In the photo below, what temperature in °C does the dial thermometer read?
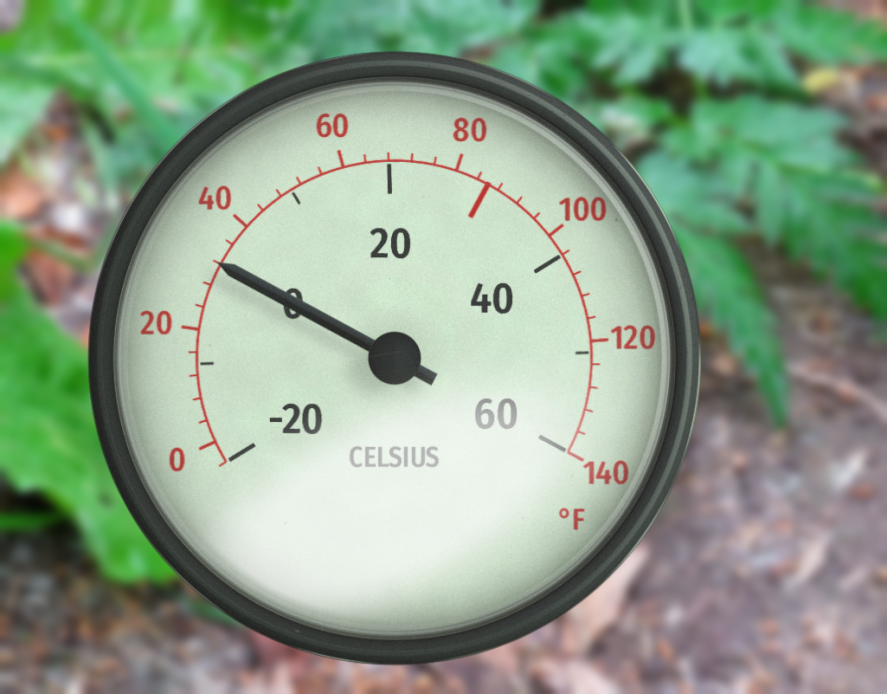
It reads 0 °C
